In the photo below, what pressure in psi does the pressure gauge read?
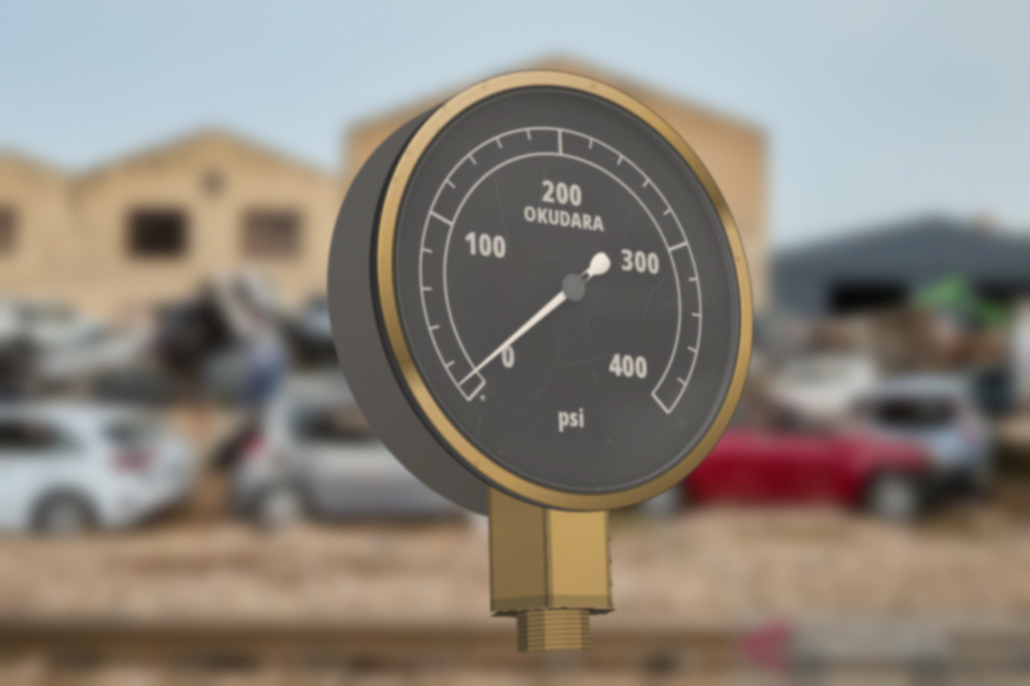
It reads 10 psi
